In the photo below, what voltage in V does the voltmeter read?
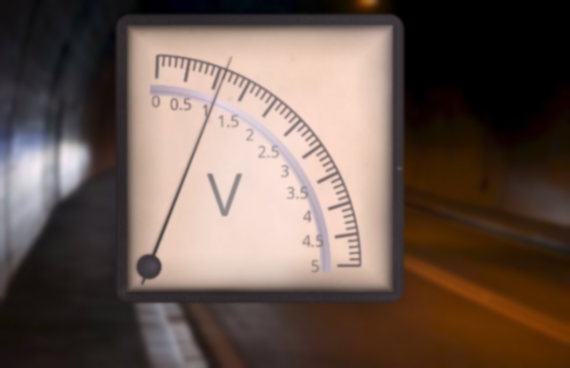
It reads 1.1 V
